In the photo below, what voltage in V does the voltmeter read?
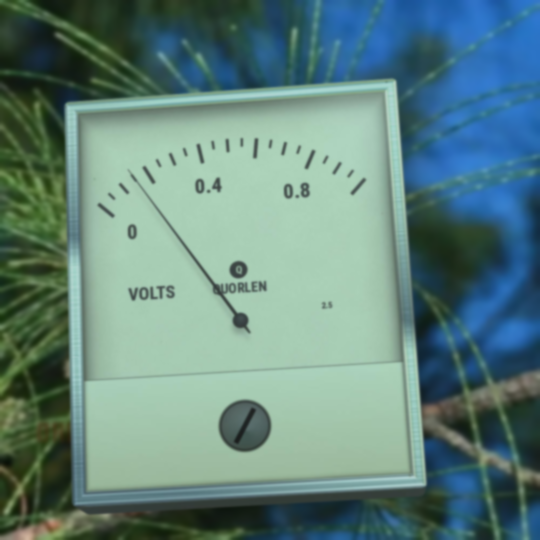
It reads 0.15 V
